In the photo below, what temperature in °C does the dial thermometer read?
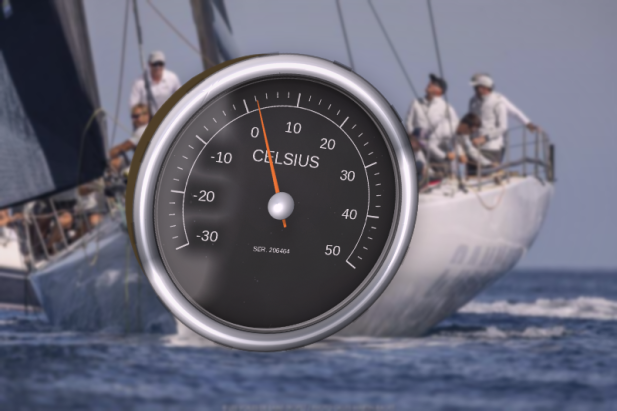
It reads 2 °C
